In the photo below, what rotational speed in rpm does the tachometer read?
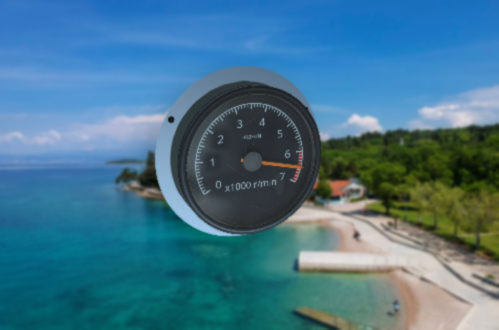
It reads 6500 rpm
